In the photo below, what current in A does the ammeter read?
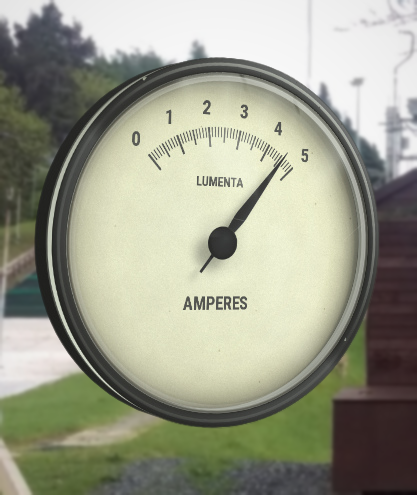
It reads 4.5 A
